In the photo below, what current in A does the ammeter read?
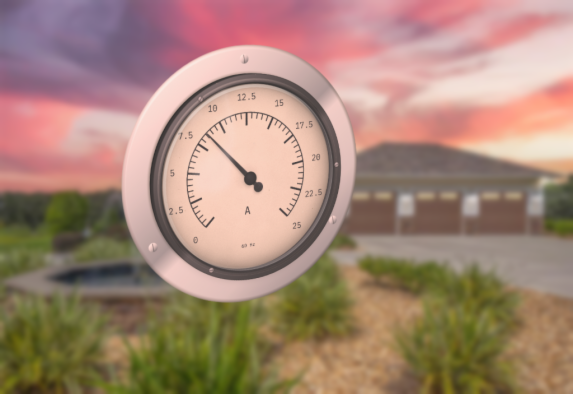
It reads 8.5 A
